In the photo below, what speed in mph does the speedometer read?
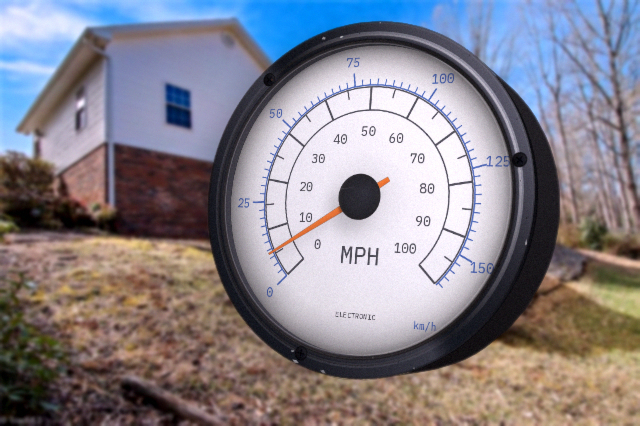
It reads 5 mph
